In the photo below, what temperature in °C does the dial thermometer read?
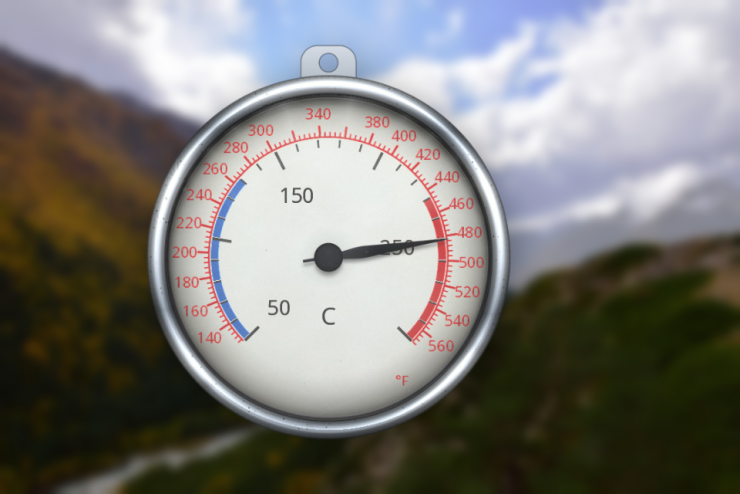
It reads 250 °C
